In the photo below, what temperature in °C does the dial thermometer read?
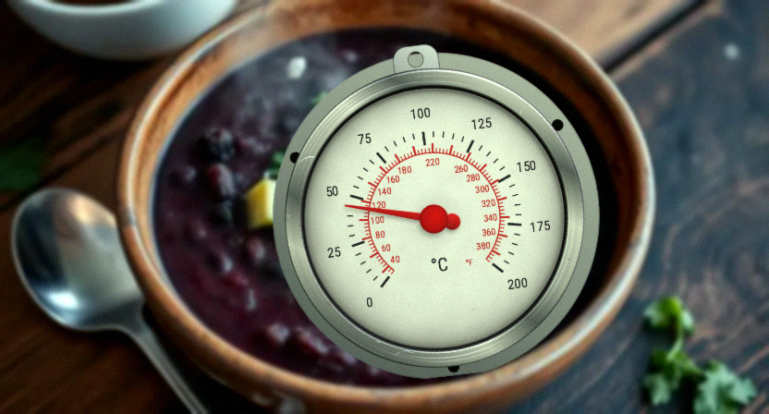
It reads 45 °C
